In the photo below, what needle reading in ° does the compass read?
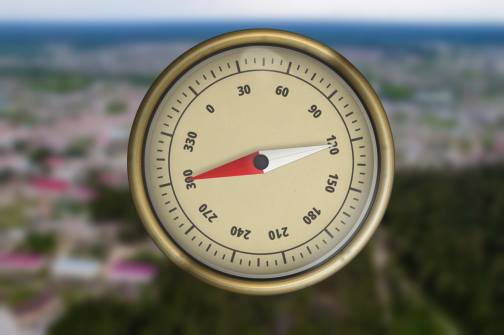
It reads 300 °
